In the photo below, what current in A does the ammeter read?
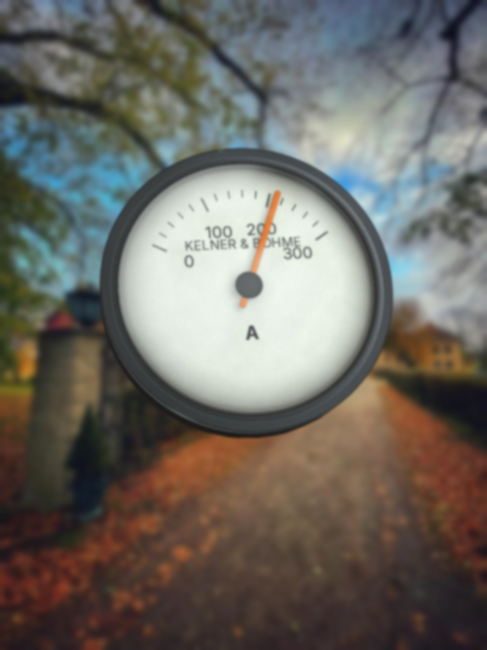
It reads 210 A
